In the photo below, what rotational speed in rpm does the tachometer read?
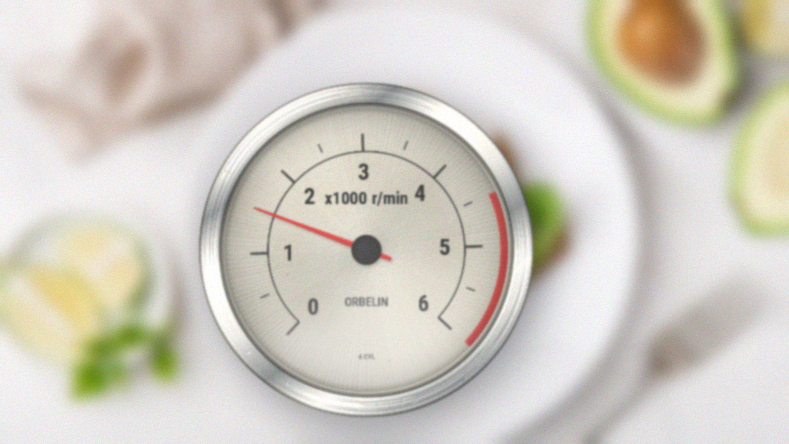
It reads 1500 rpm
